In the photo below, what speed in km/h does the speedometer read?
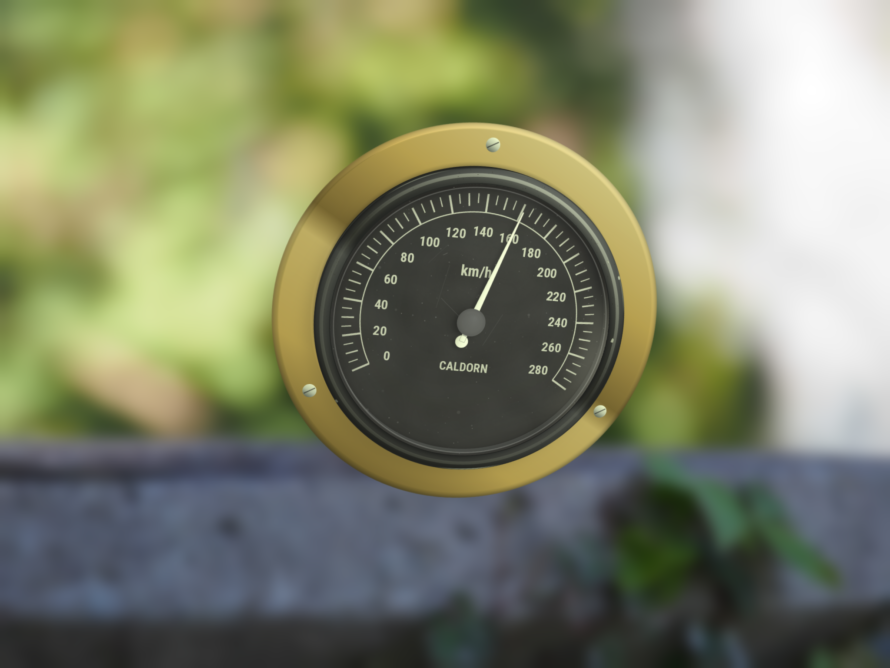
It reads 160 km/h
